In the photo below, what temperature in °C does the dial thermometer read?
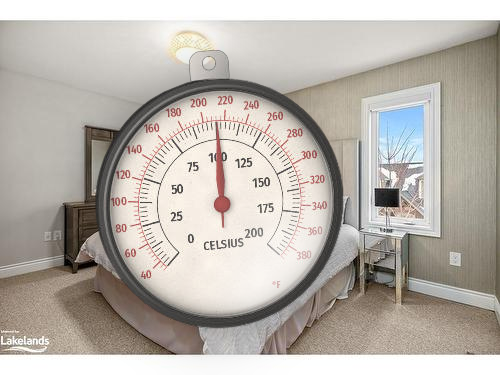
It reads 100 °C
